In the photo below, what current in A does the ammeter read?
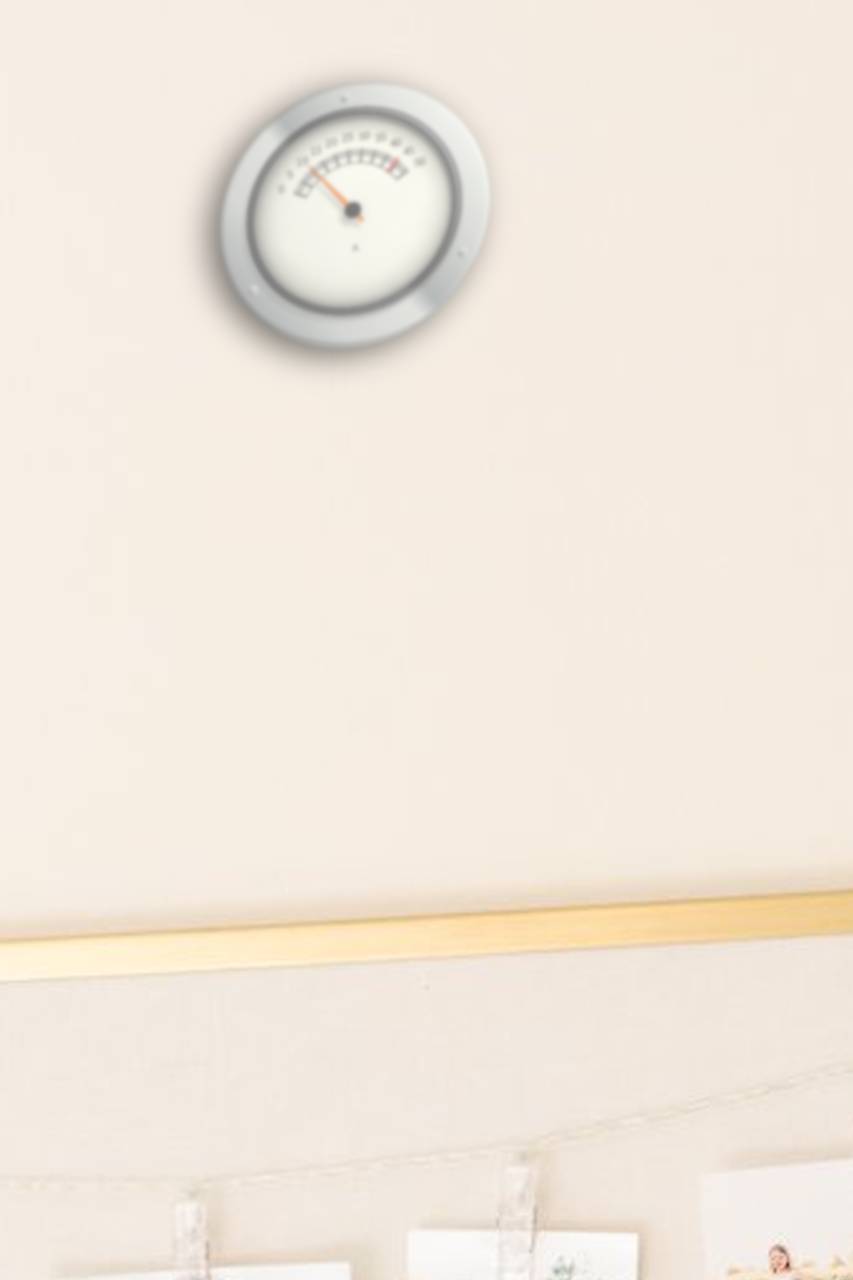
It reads 10 A
